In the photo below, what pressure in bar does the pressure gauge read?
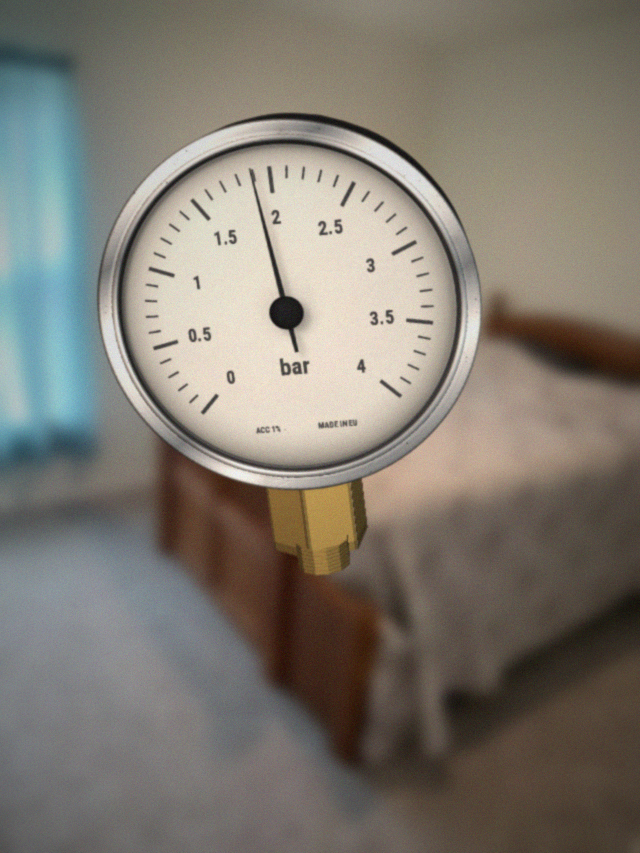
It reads 1.9 bar
